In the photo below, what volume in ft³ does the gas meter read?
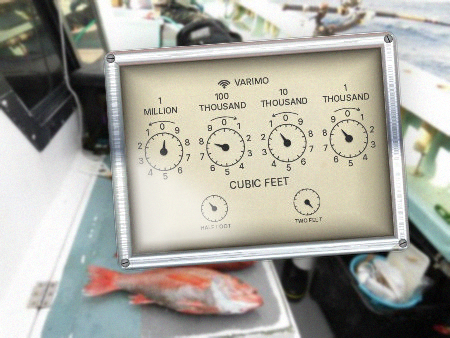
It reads 980900 ft³
